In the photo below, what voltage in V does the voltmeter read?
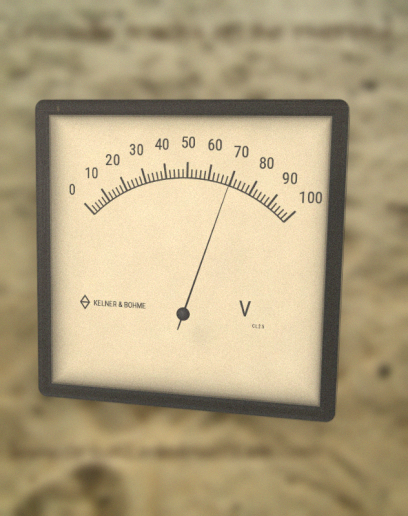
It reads 70 V
